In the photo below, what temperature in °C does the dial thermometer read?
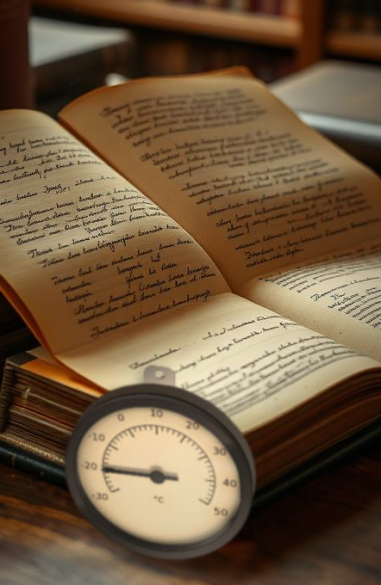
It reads -20 °C
